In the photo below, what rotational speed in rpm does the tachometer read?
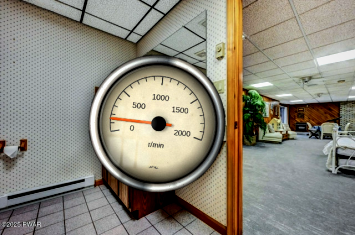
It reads 150 rpm
